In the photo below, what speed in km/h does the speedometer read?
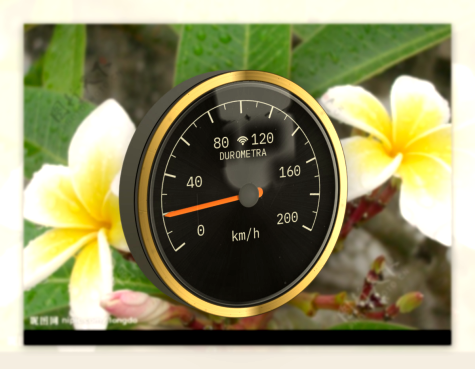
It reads 20 km/h
